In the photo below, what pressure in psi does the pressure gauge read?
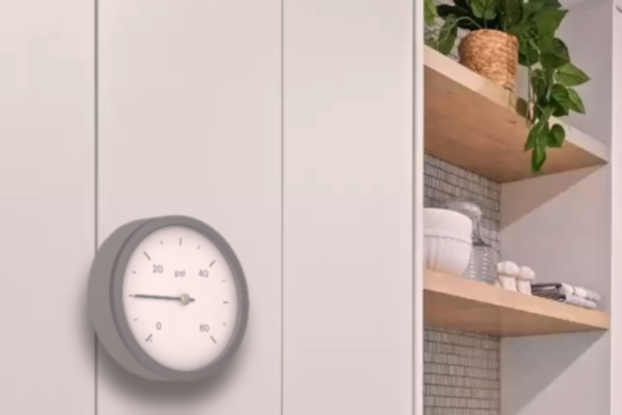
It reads 10 psi
